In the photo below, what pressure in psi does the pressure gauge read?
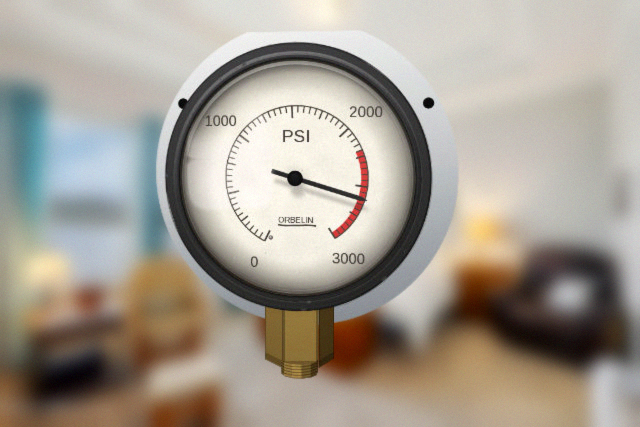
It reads 2600 psi
